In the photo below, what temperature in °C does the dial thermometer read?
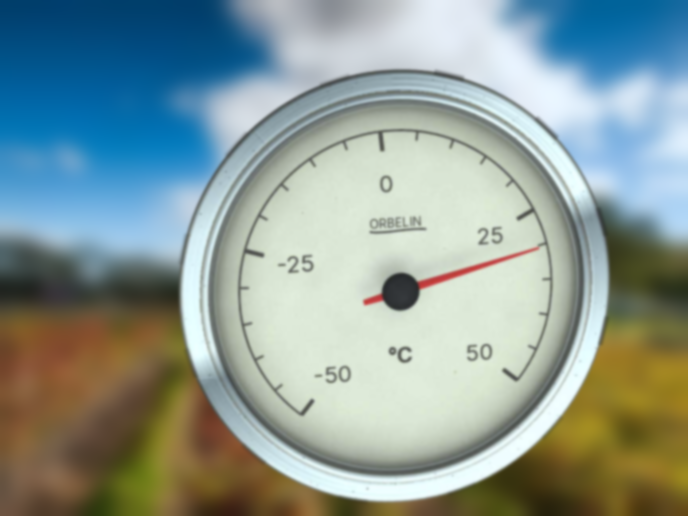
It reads 30 °C
